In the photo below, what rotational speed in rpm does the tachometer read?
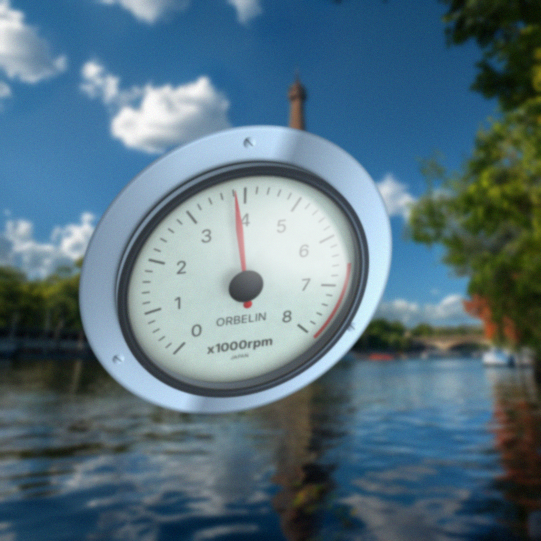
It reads 3800 rpm
